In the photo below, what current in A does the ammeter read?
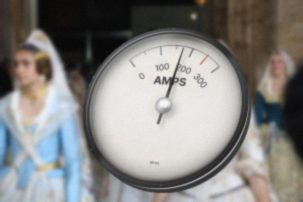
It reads 175 A
